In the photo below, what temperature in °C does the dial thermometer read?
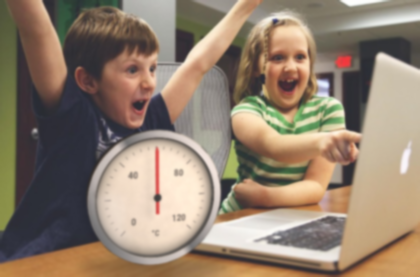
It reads 60 °C
